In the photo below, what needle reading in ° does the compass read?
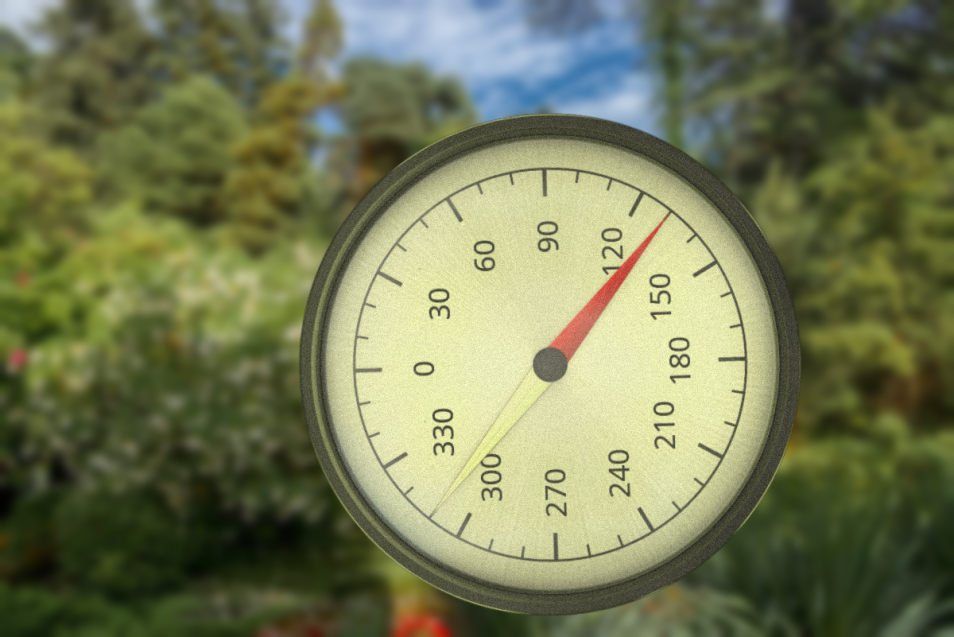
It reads 130 °
